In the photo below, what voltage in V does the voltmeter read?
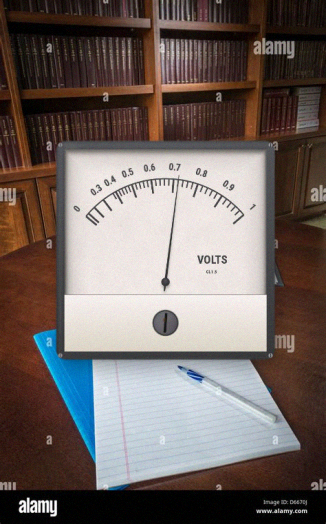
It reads 0.72 V
